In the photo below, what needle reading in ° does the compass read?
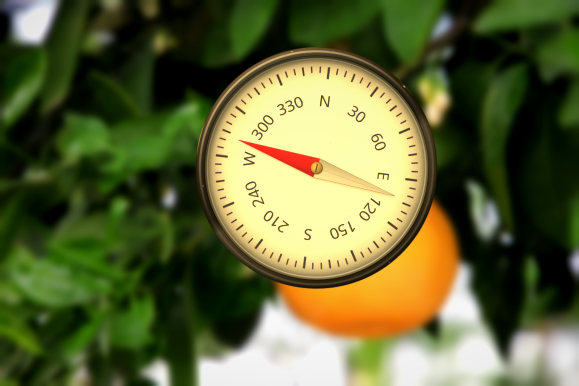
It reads 282.5 °
